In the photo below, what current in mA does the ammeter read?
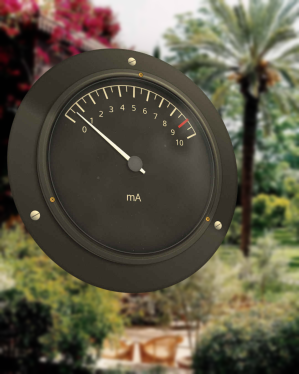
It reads 0.5 mA
